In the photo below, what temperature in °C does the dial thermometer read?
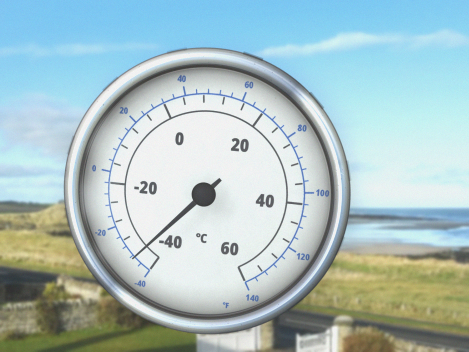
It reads -36 °C
